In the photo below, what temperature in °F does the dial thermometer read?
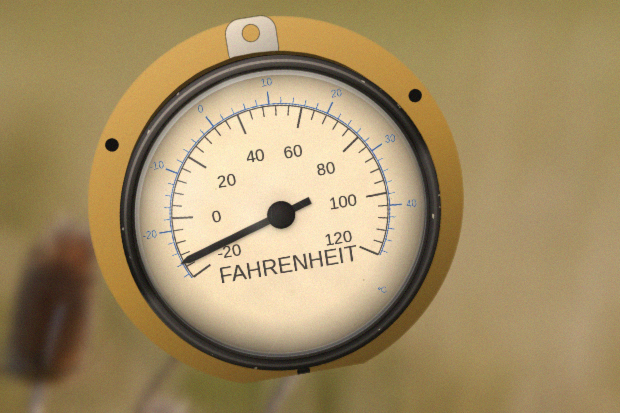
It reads -14 °F
